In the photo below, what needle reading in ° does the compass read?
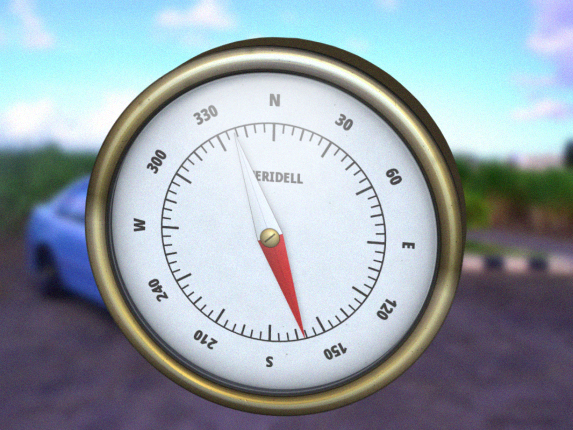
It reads 160 °
